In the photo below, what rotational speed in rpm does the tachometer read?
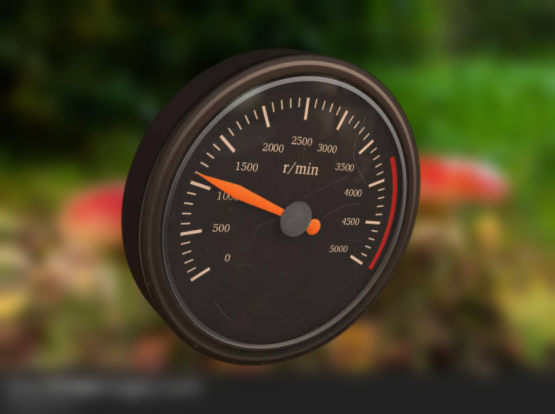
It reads 1100 rpm
